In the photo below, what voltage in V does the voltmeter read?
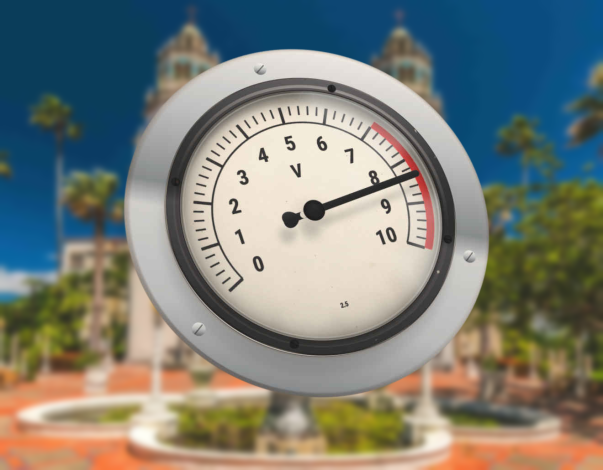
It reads 8.4 V
